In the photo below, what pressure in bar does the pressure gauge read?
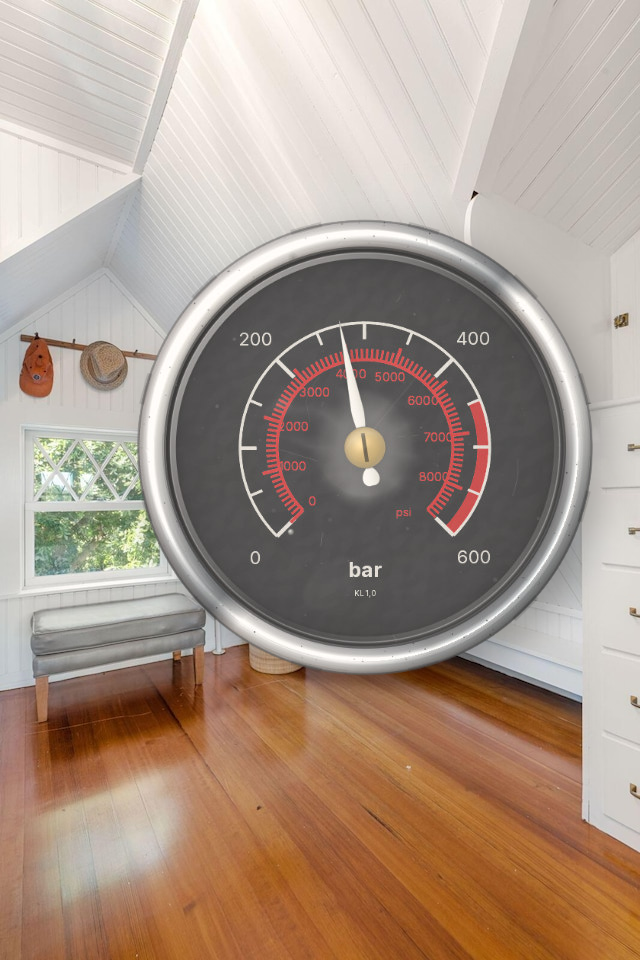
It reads 275 bar
